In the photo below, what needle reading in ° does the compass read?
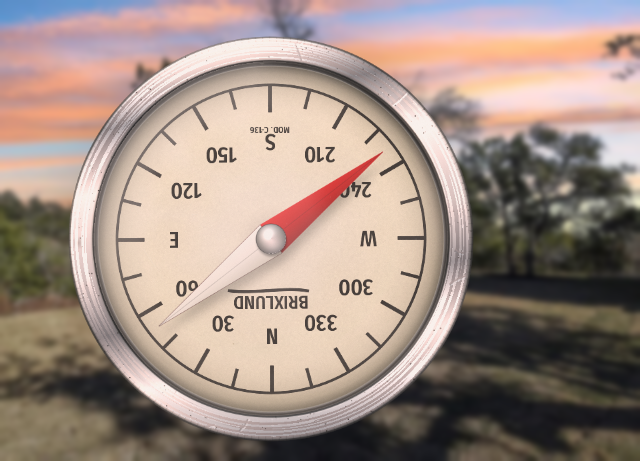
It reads 232.5 °
